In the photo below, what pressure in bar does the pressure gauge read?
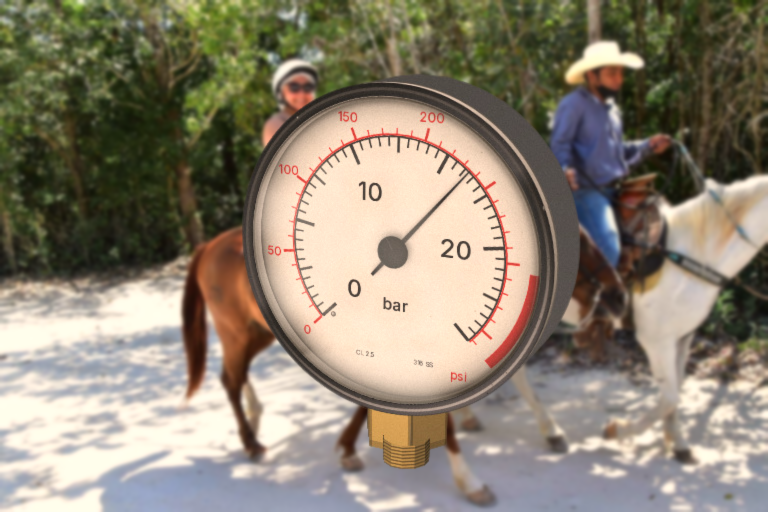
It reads 16.25 bar
